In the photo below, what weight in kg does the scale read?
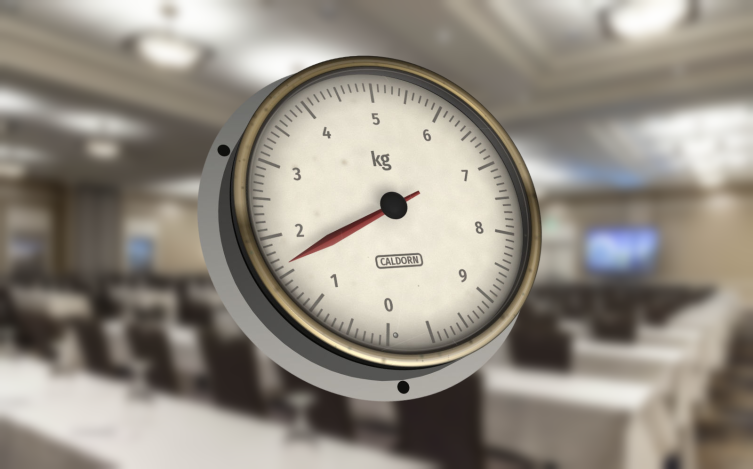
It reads 1.6 kg
